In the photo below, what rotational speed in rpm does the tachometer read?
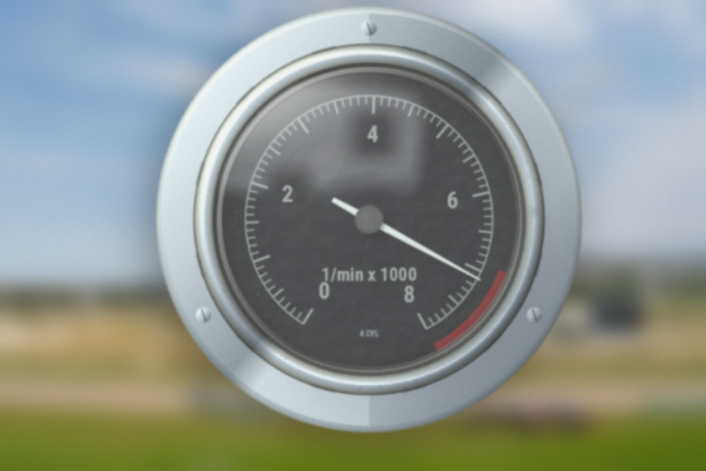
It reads 7100 rpm
